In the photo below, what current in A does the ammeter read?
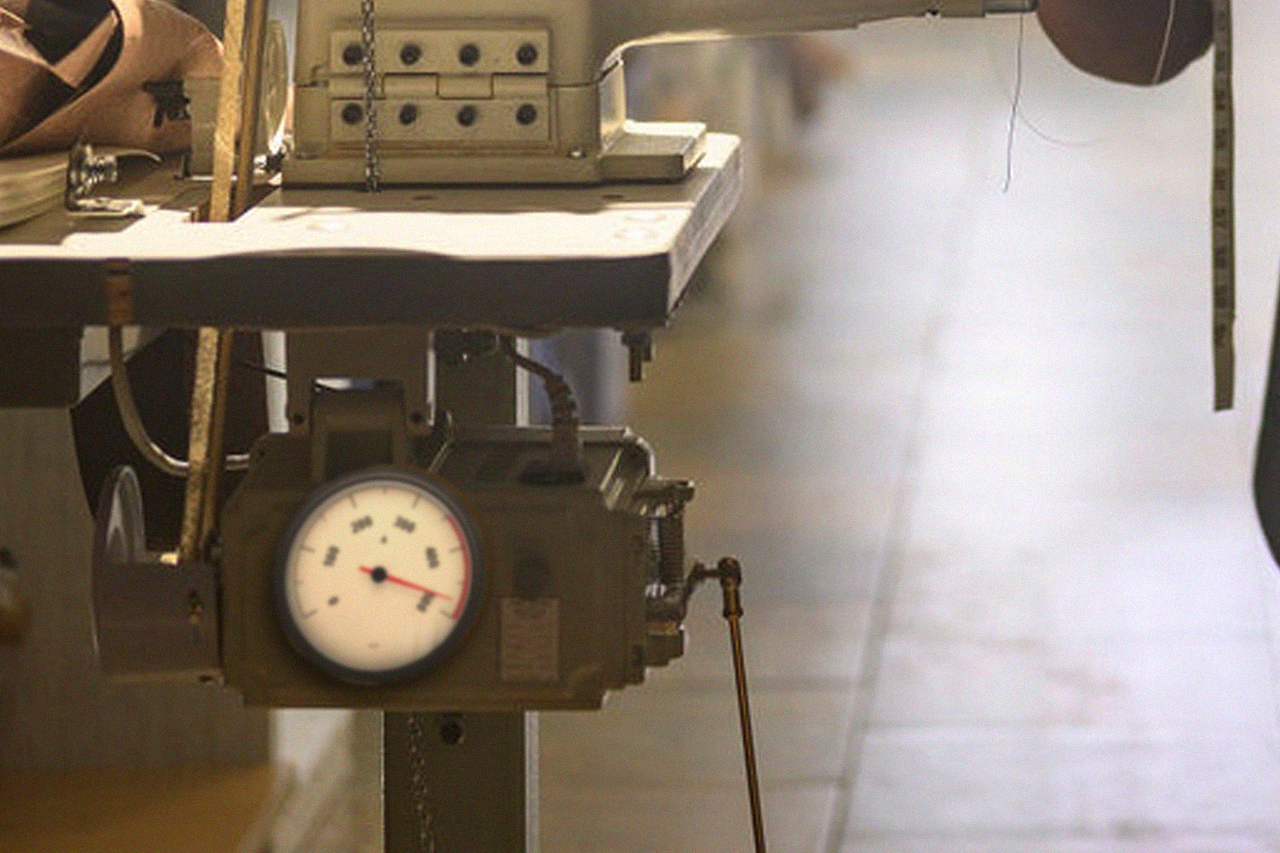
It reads 475 A
